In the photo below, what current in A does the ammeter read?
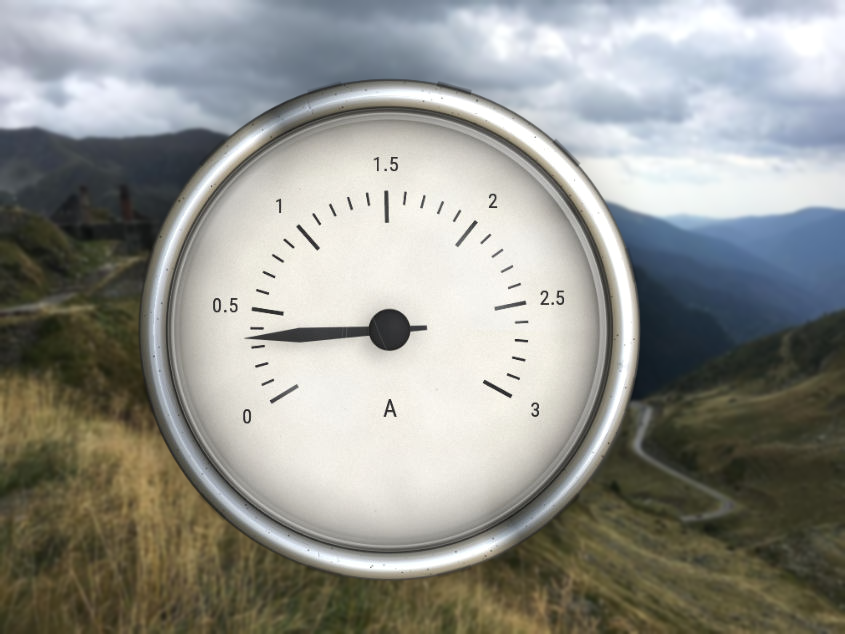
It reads 0.35 A
